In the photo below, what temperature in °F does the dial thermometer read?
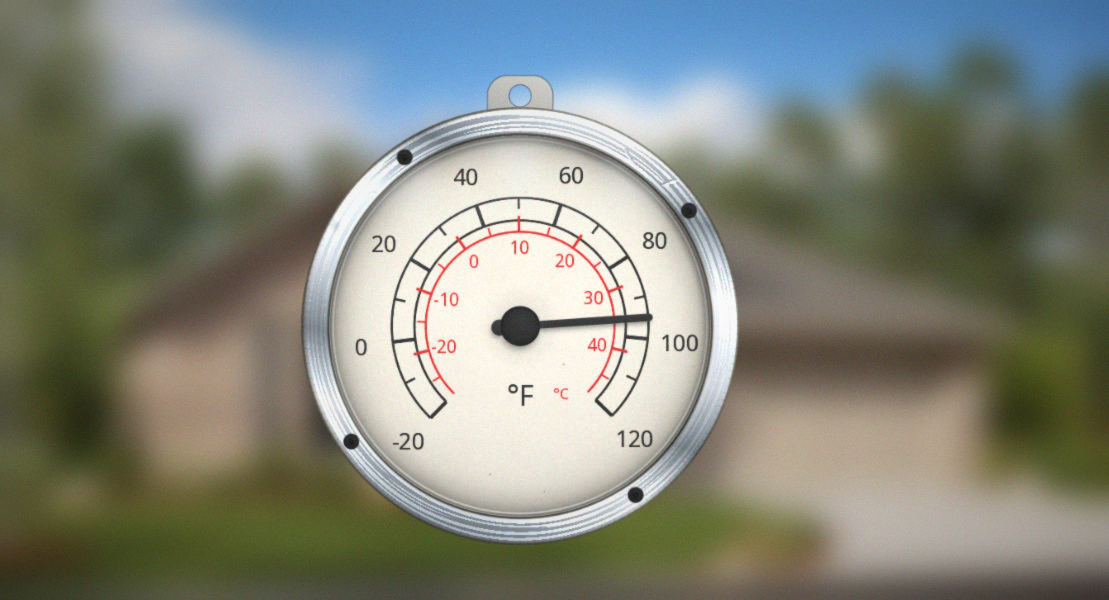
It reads 95 °F
